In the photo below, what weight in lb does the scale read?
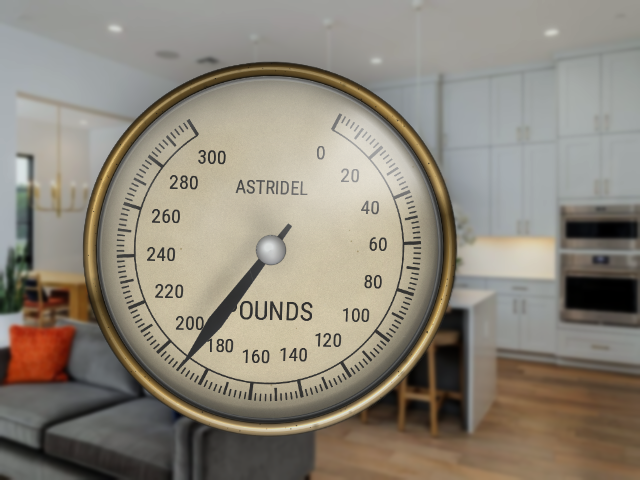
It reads 190 lb
